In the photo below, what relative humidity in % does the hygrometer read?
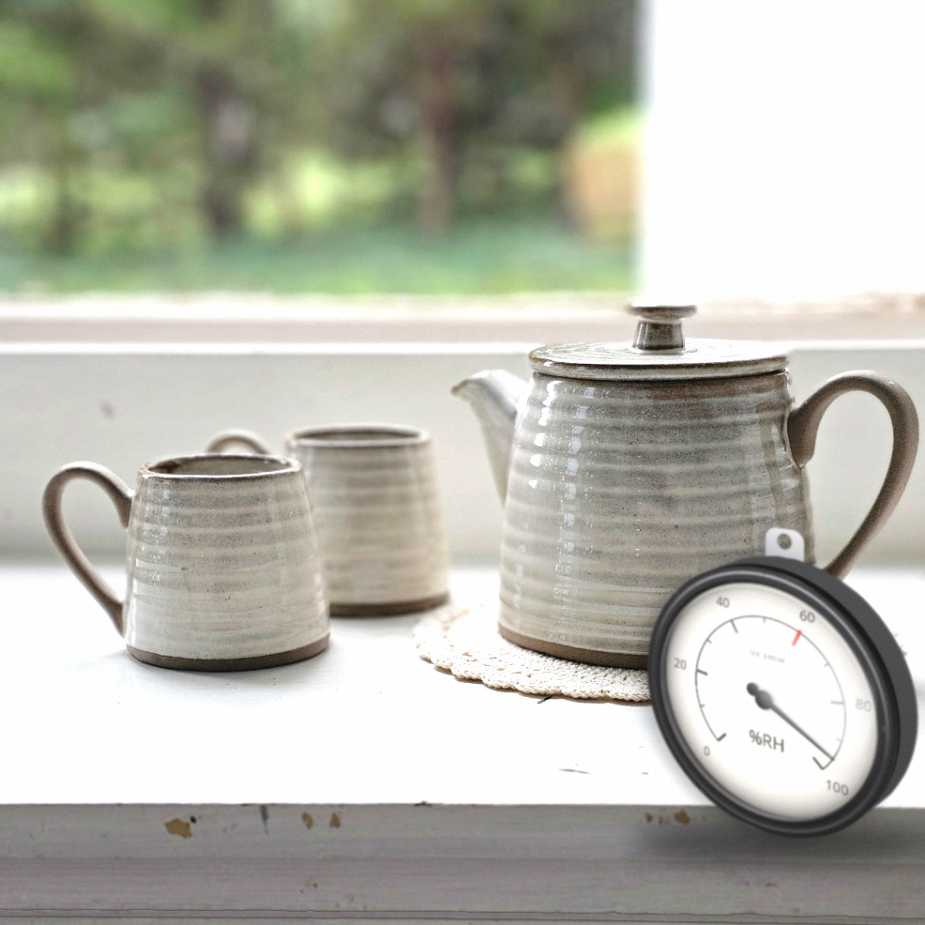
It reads 95 %
